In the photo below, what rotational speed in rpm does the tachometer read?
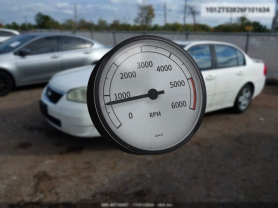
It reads 750 rpm
